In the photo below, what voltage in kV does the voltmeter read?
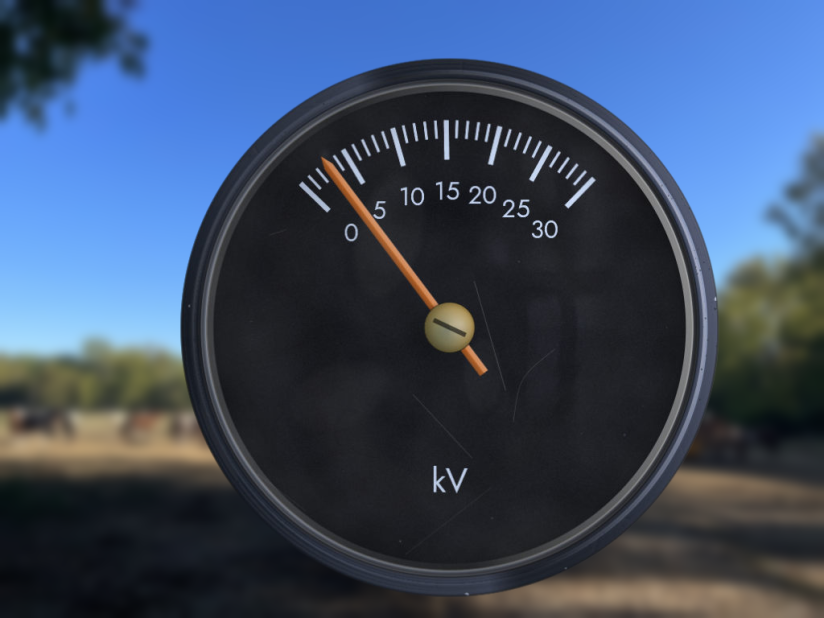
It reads 3 kV
